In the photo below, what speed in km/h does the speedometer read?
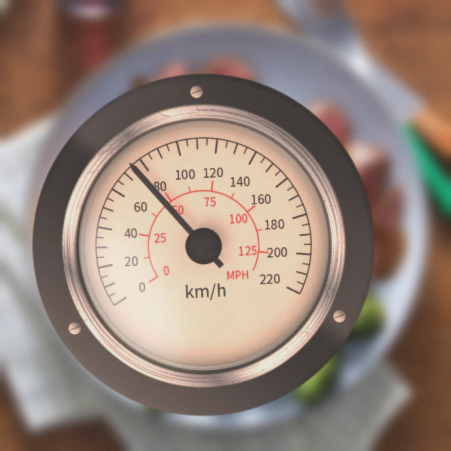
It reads 75 km/h
